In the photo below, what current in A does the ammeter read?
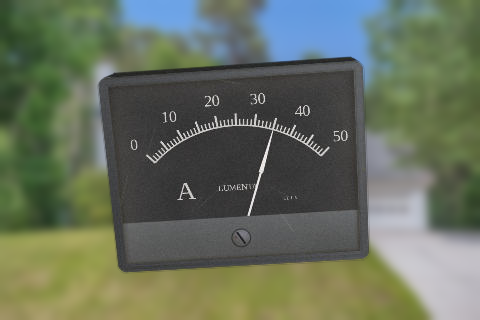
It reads 35 A
